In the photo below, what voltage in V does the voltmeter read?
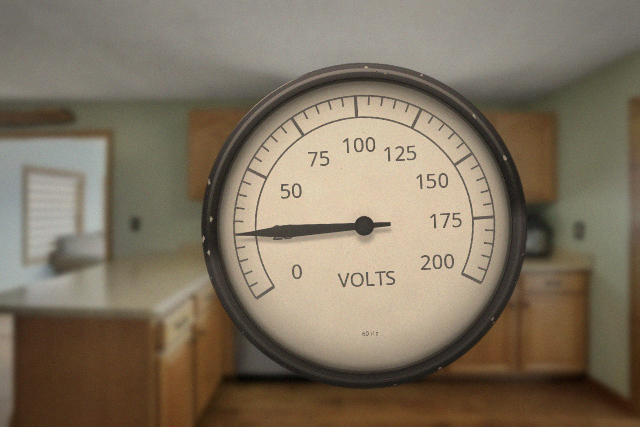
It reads 25 V
